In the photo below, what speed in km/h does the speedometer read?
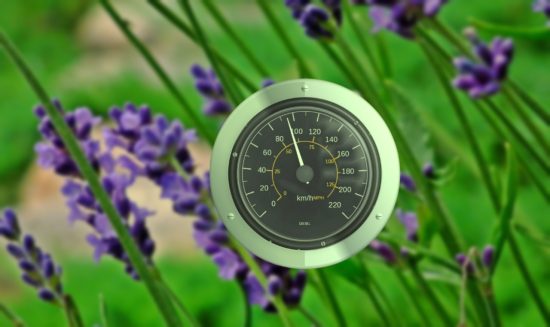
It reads 95 km/h
